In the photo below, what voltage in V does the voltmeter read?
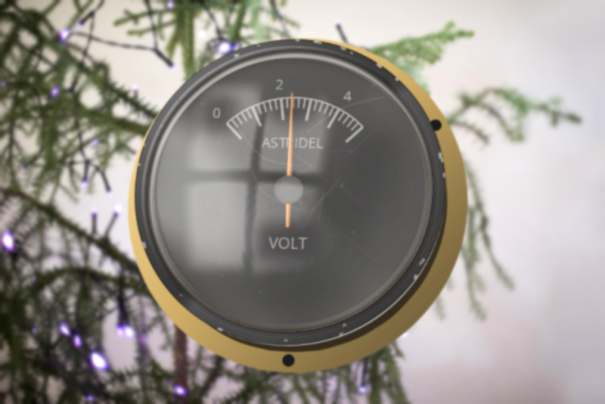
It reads 2.4 V
